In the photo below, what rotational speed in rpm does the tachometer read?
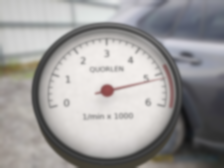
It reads 5200 rpm
